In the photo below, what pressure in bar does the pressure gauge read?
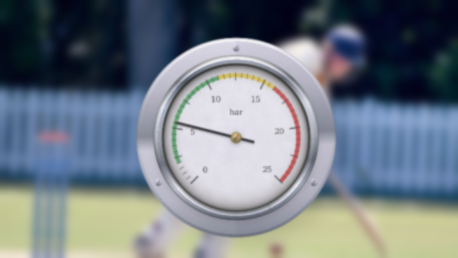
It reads 5.5 bar
